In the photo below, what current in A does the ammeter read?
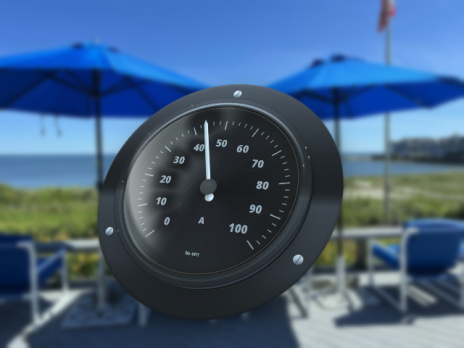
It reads 44 A
